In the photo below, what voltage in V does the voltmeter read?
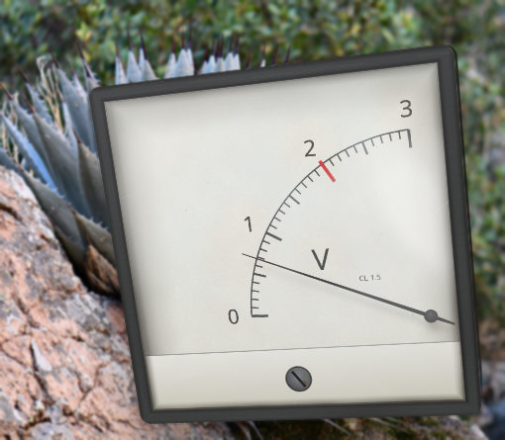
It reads 0.7 V
